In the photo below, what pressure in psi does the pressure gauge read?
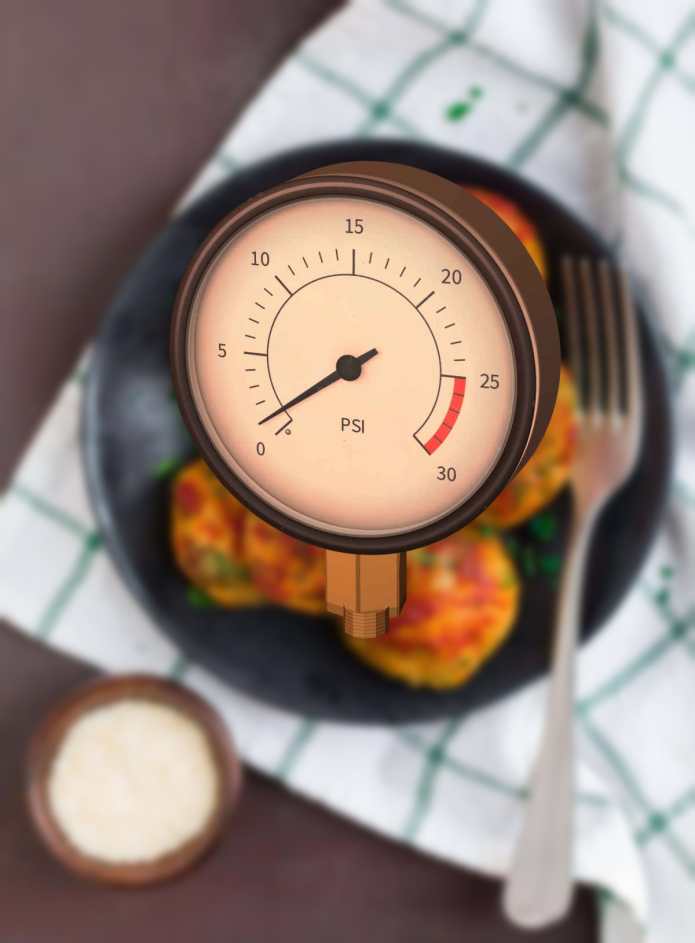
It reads 1 psi
